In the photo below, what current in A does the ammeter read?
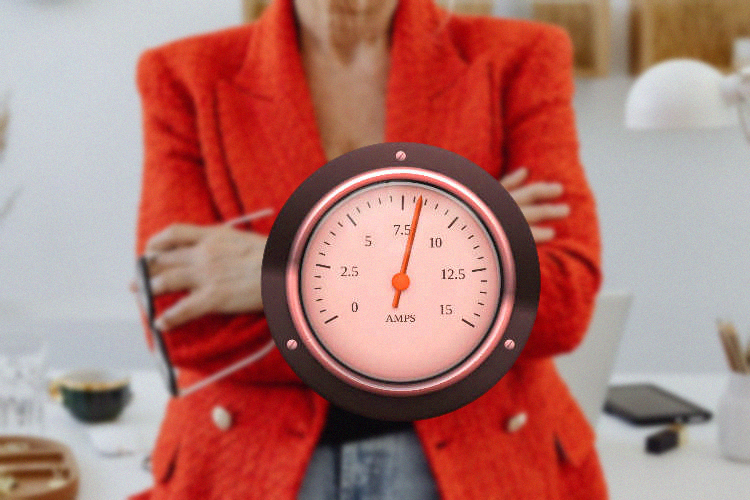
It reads 8.25 A
